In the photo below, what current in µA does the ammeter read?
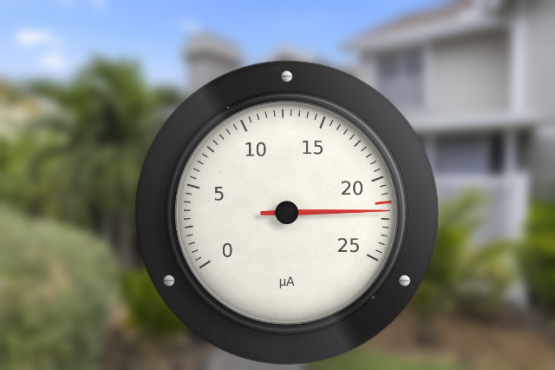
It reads 22 µA
